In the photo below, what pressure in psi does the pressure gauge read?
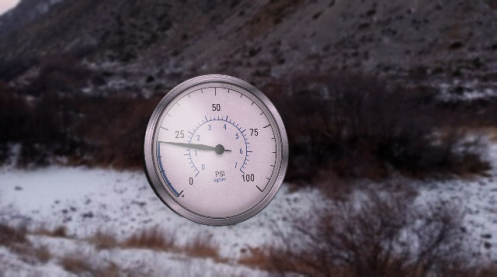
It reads 20 psi
